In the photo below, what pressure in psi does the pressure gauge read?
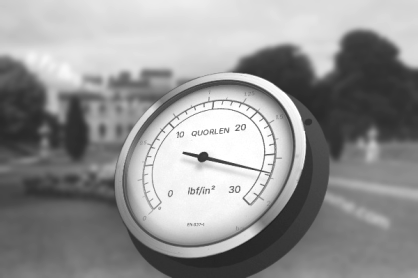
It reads 27 psi
